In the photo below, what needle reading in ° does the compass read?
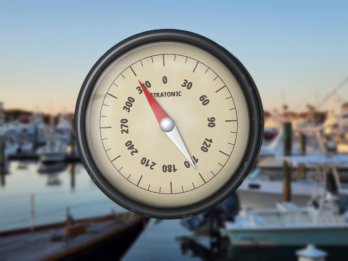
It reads 330 °
